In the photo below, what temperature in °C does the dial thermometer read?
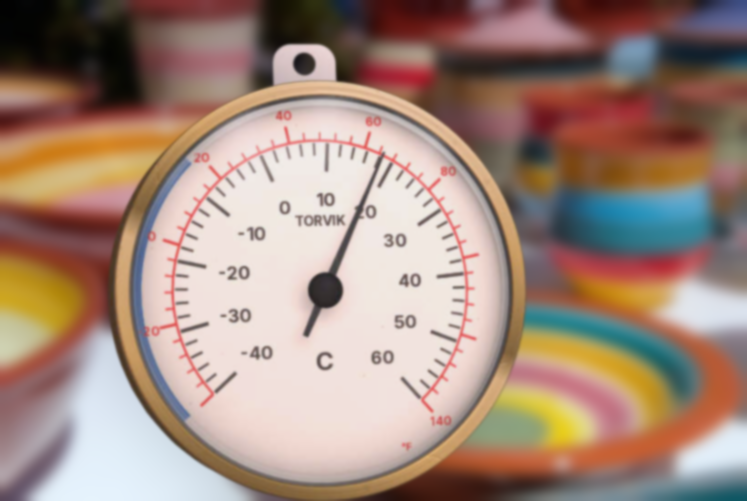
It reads 18 °C
